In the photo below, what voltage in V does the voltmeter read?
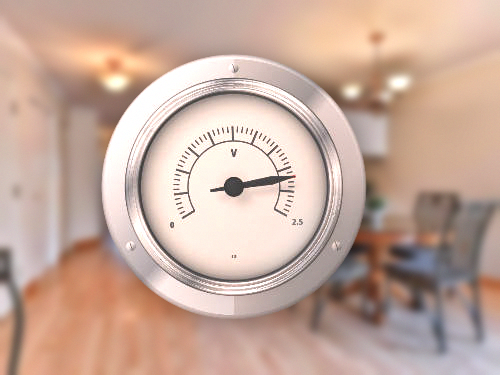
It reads 2.1 V
